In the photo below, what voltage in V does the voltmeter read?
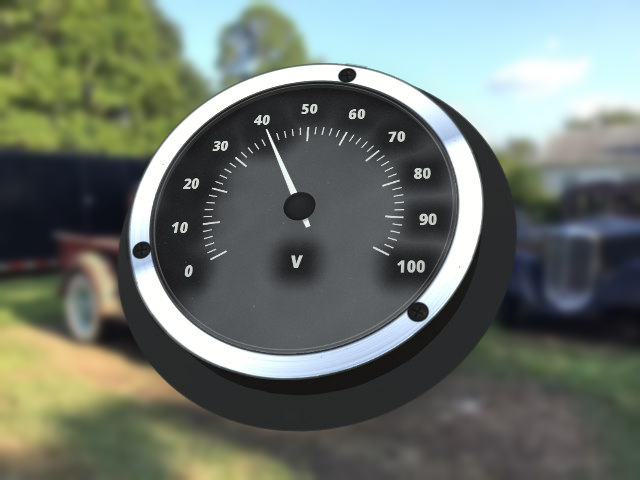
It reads 40 V
